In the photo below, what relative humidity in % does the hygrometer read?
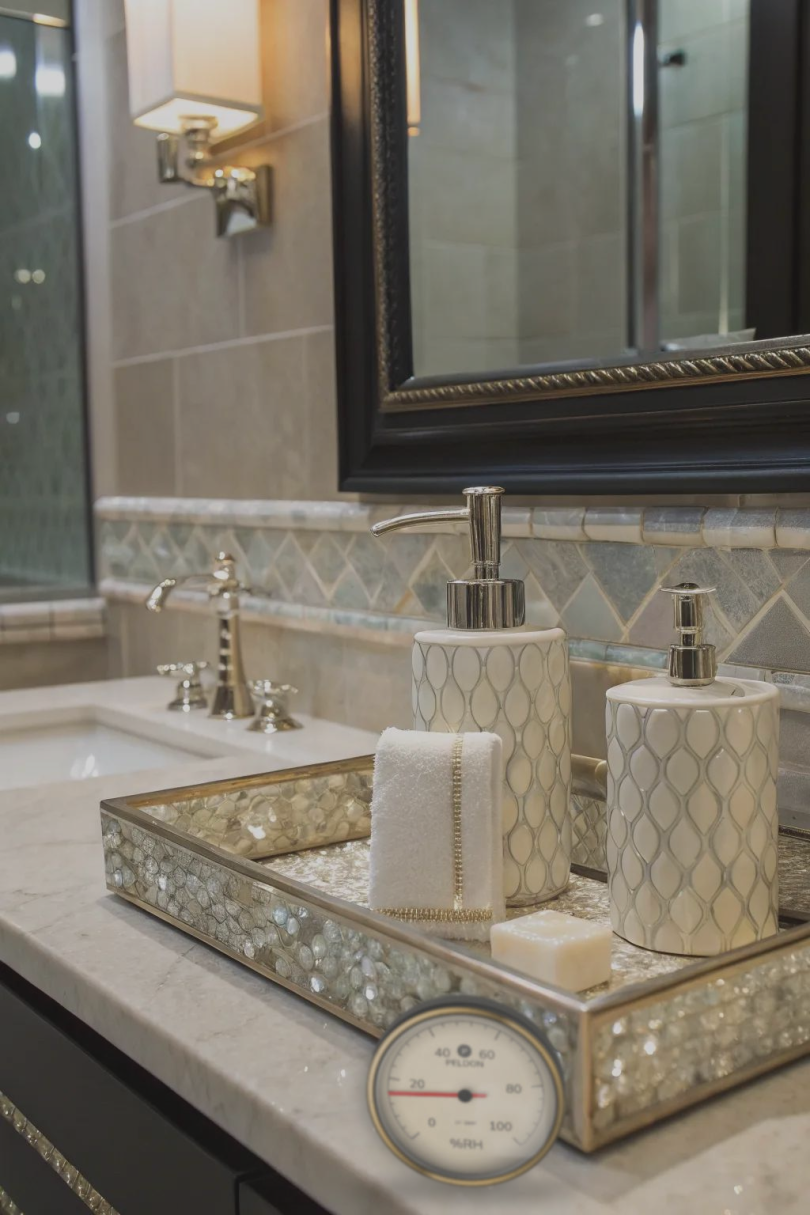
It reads 16 %
